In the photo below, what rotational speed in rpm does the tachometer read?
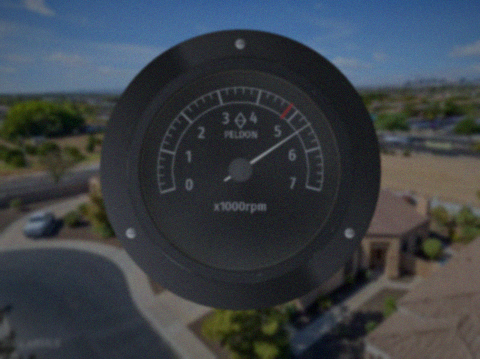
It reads 5400 rpm
